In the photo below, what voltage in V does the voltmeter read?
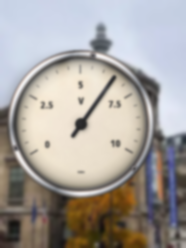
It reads 6.5 V
